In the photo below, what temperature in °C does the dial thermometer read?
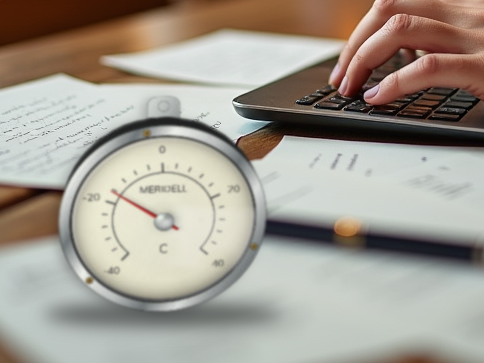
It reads -16 °C
